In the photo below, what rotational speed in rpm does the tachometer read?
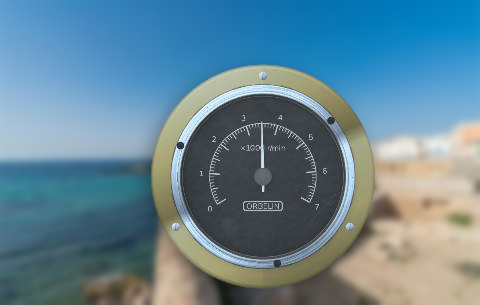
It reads 3500 rpm
